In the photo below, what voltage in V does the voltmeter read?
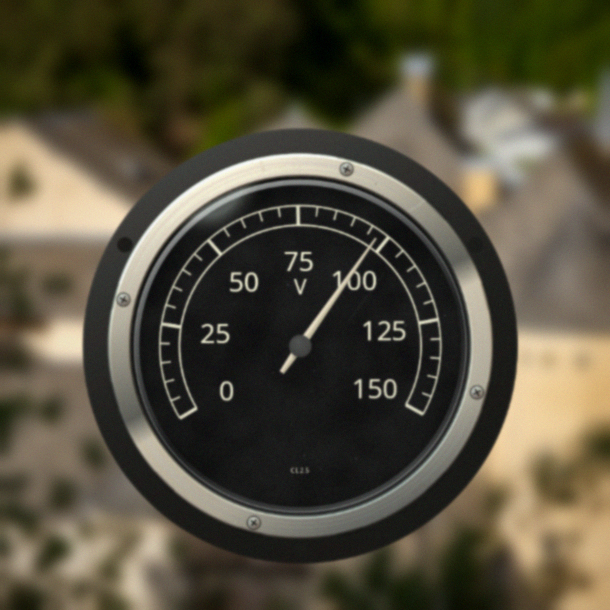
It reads 97.5 V
